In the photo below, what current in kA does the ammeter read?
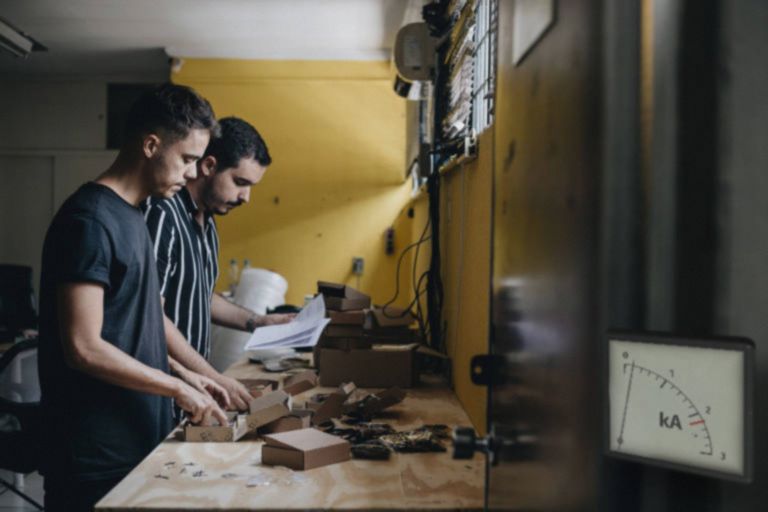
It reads 0.2 kA
